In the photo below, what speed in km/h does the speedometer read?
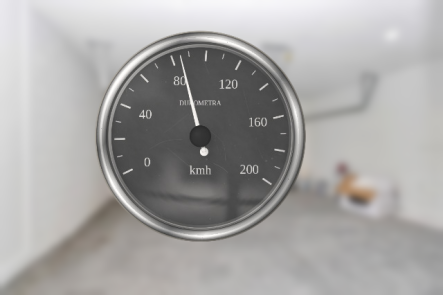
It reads 85 km/h
